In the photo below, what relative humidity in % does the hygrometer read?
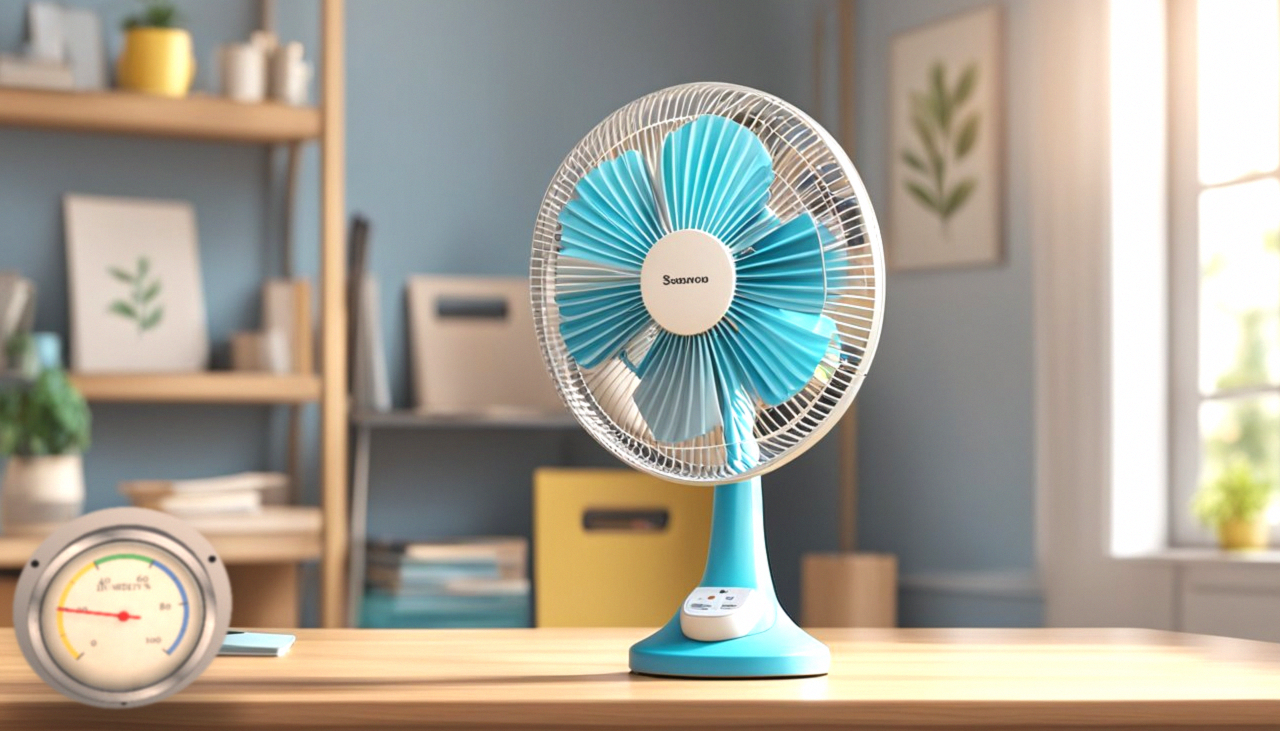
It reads 20 %
